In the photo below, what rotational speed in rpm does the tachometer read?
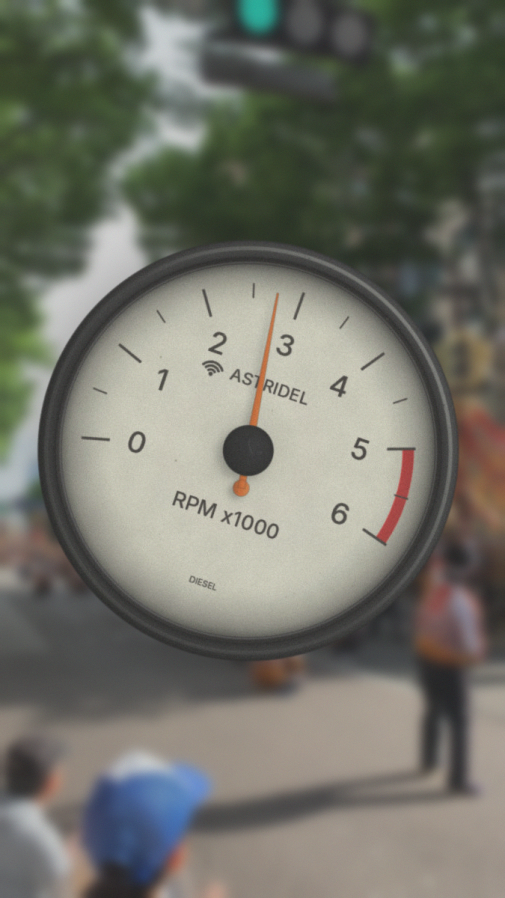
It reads 2750 rpm
